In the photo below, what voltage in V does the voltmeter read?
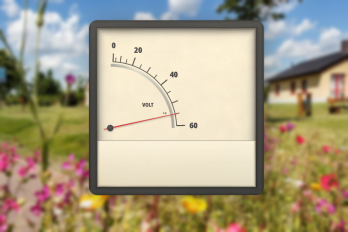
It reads 55 V
